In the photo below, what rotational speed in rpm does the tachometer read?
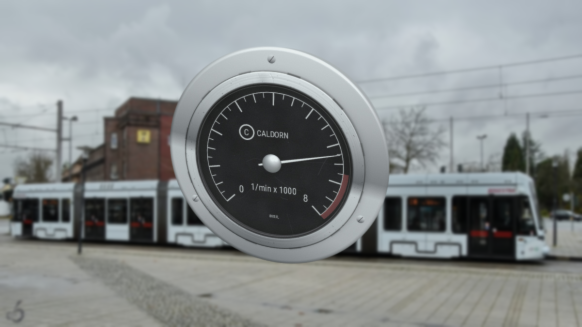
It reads 6250 rpm
